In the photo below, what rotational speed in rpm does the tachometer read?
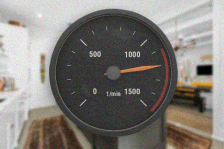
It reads 1200 rpm
